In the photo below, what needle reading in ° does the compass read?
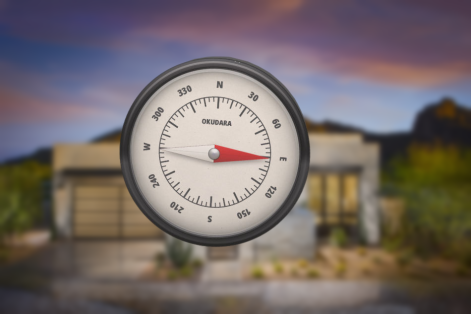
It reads 90 °
